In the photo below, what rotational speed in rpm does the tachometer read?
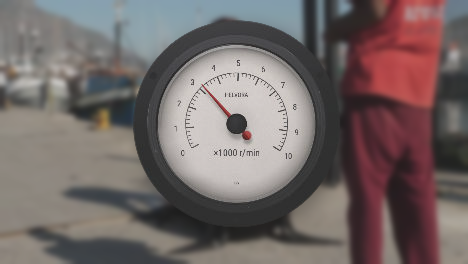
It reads 3200 rpm
